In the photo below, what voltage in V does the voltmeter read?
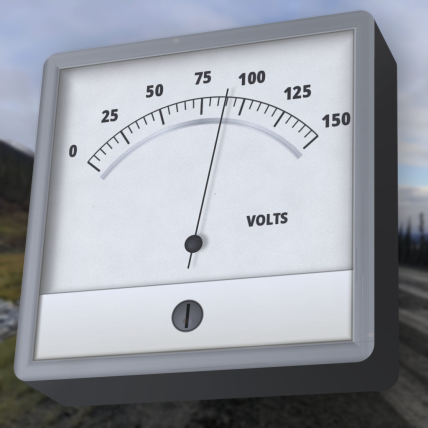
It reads 90 V
